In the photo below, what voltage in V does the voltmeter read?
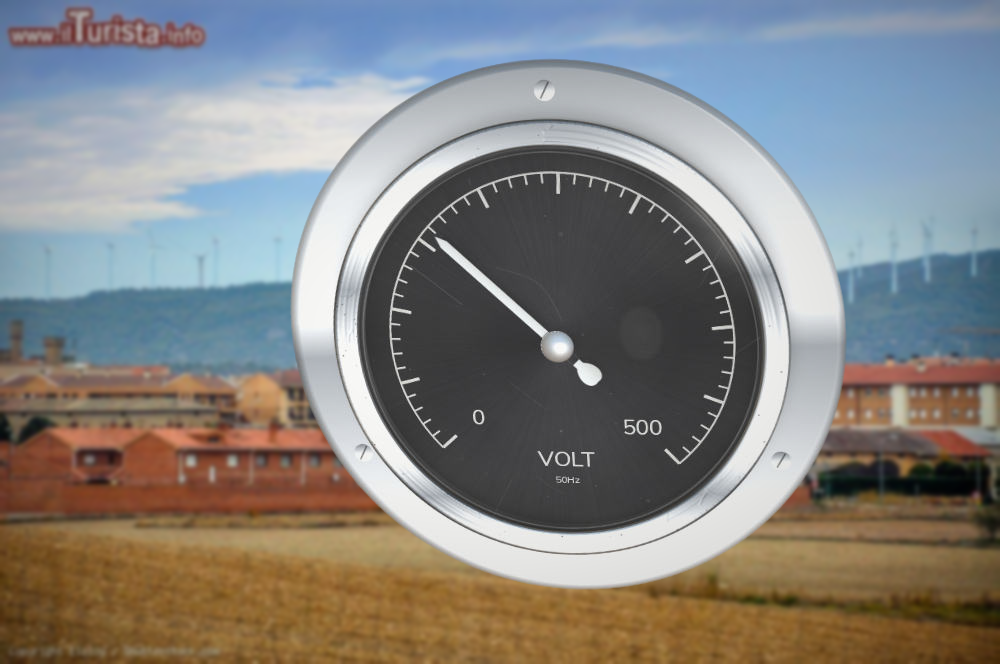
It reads 160 V
